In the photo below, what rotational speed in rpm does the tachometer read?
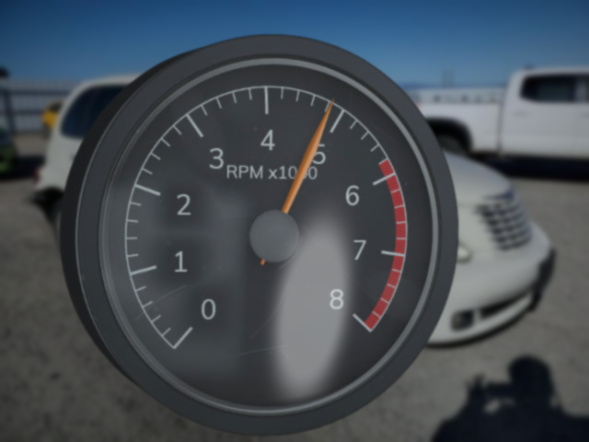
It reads 4800 rpm
